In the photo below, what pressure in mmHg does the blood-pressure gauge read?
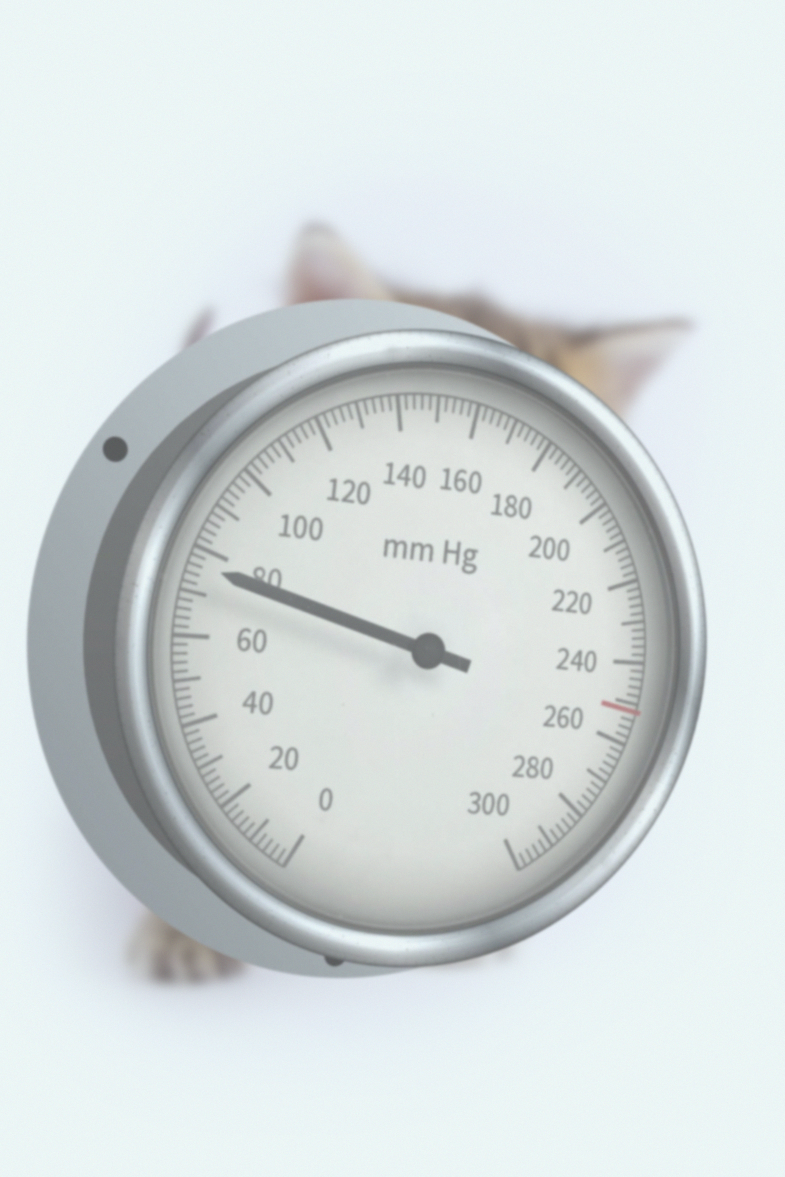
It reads 76 mmHg
